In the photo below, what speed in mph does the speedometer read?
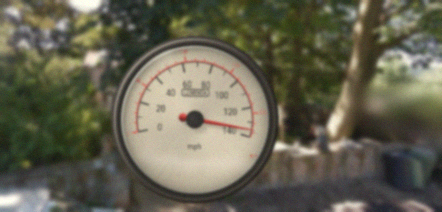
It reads 135 mph
